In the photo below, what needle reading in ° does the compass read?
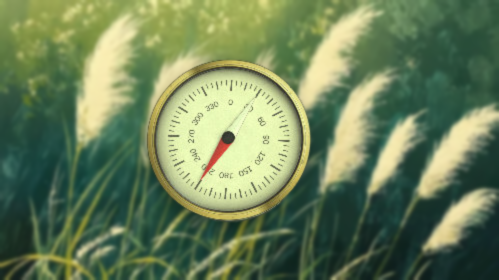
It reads 210 °
